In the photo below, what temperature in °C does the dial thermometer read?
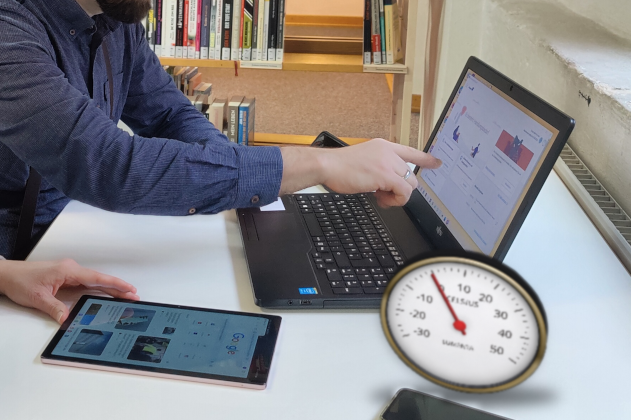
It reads 0 °C
